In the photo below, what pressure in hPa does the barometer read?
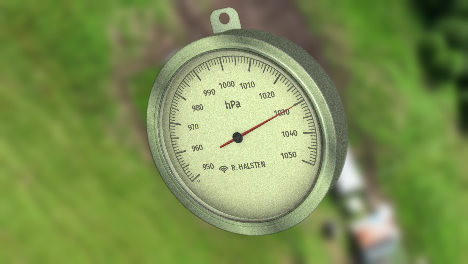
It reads 1030 hPa
